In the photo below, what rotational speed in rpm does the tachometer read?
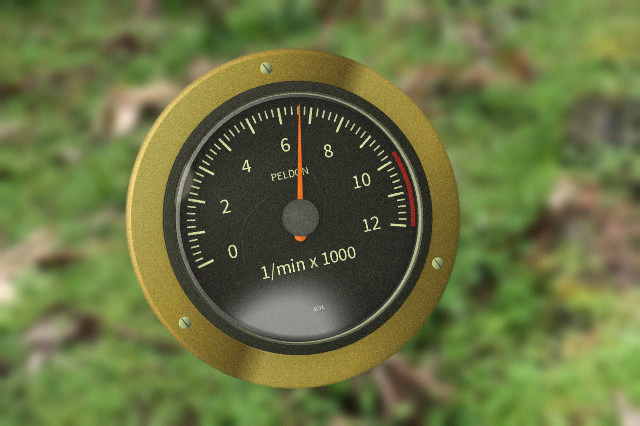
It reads 6600 rpm
